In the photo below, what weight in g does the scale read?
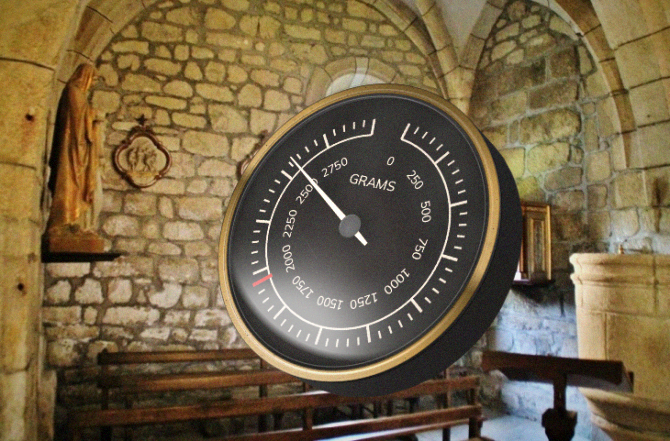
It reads 2575 g
